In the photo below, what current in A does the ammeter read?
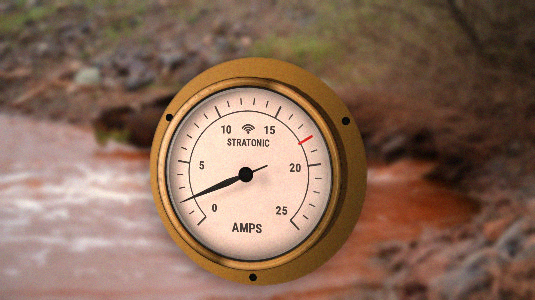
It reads 2 A
